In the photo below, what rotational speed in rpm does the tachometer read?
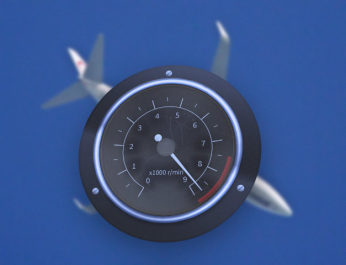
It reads 8750 rpm
